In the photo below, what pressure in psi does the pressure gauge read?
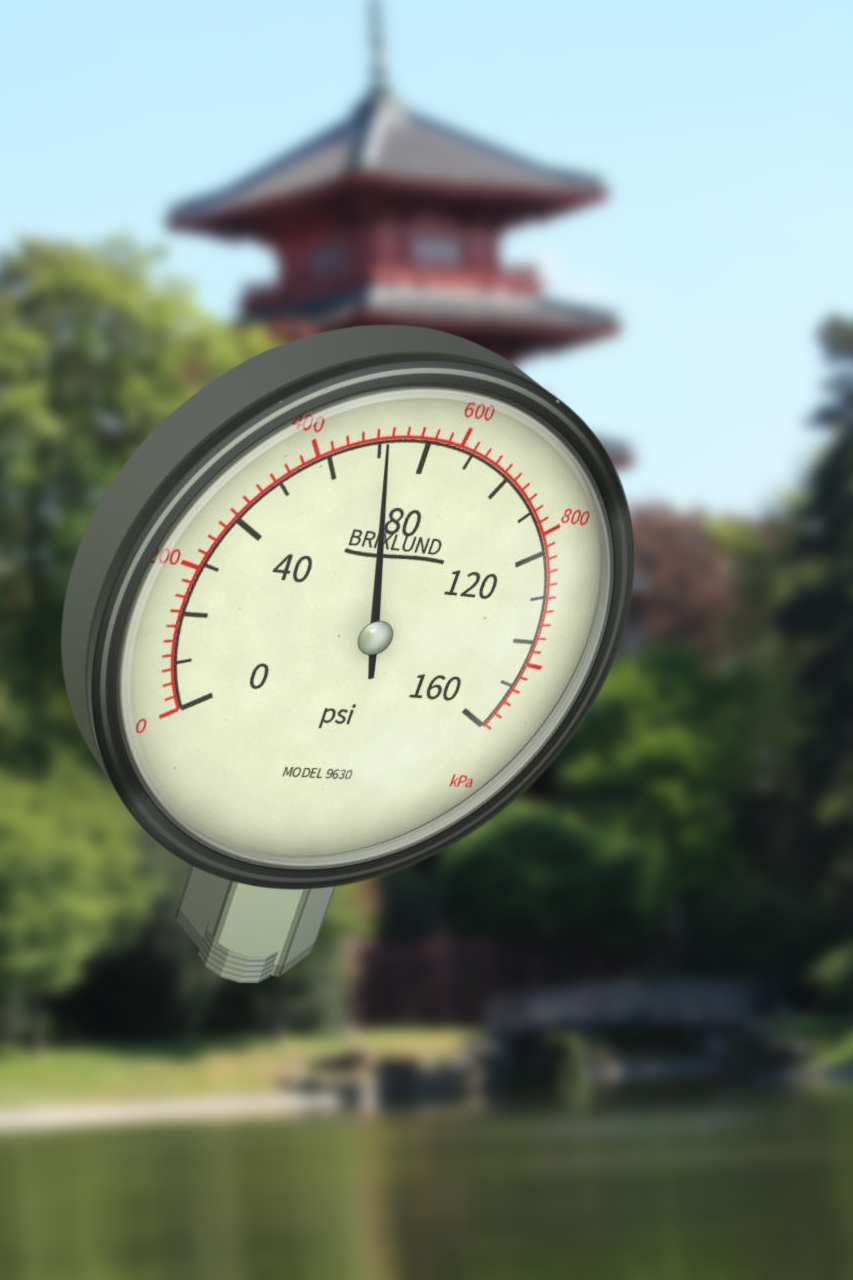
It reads 70 psi
